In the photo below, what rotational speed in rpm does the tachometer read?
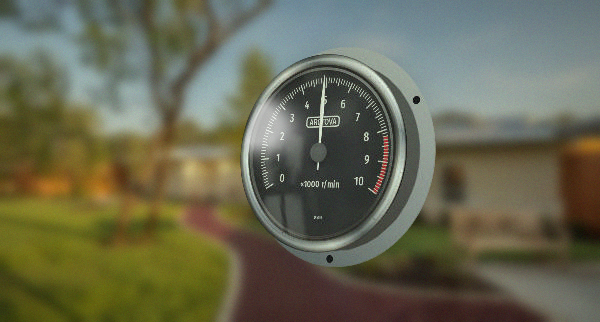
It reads 5000 rpm
